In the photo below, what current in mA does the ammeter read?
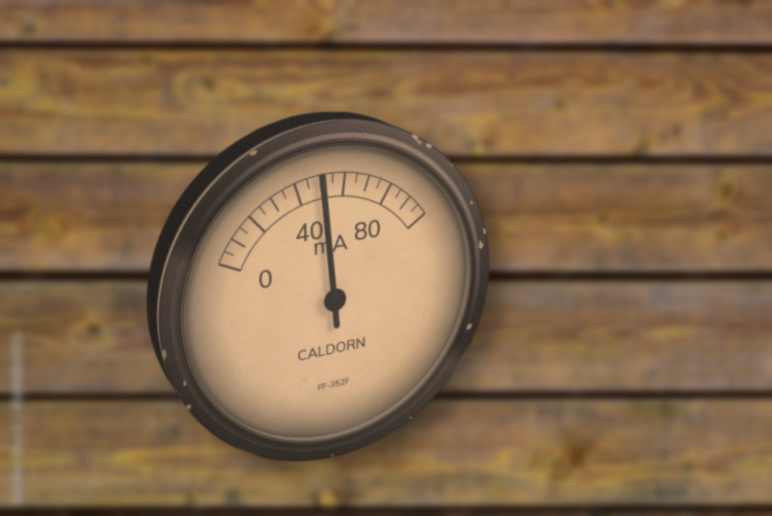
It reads 50 mA
